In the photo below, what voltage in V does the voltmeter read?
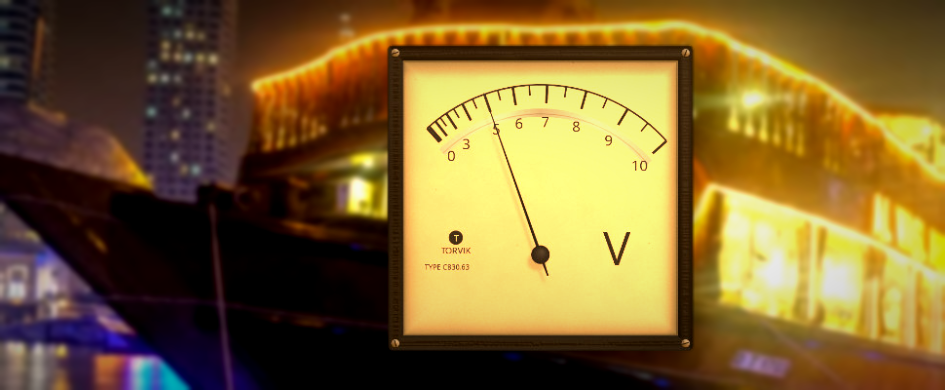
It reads 5 V
